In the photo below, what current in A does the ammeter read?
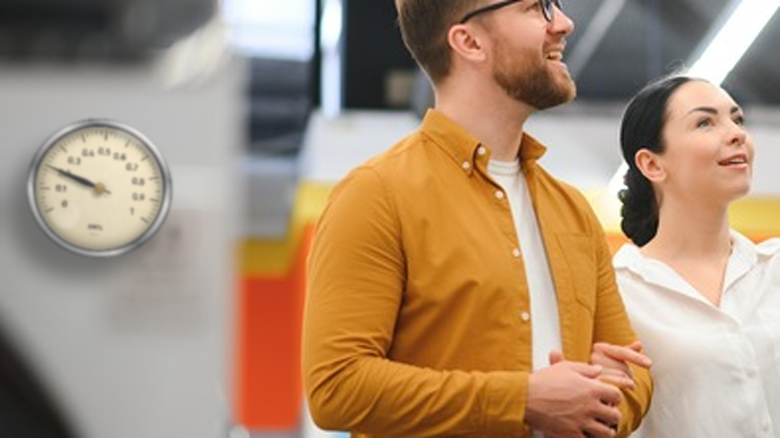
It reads 0.2 A
